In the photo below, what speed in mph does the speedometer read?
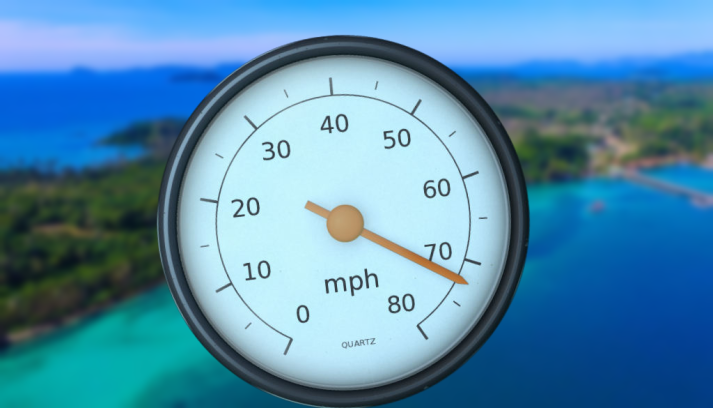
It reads 72.5 mph
